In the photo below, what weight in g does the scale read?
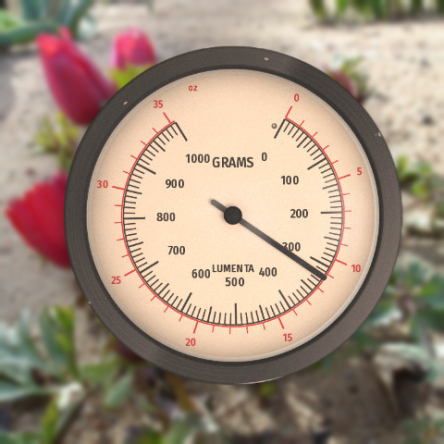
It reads 320 g
